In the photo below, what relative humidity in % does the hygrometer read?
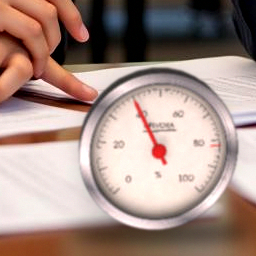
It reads 40 %
